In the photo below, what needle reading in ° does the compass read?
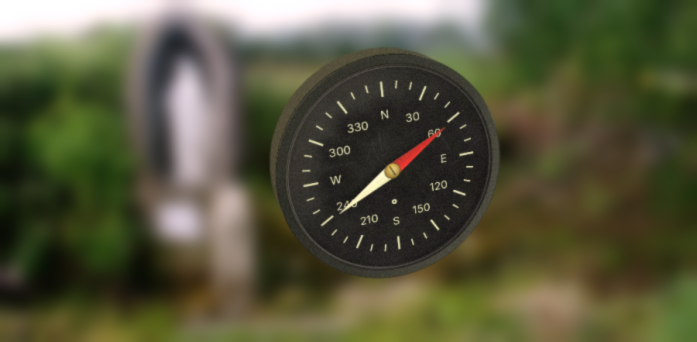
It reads 60 °
